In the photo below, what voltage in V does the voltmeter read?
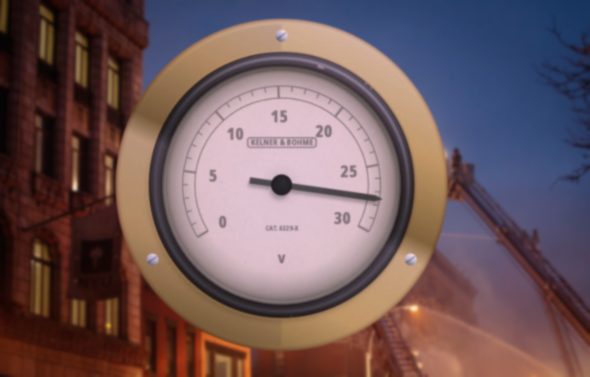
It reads 27.5 V
